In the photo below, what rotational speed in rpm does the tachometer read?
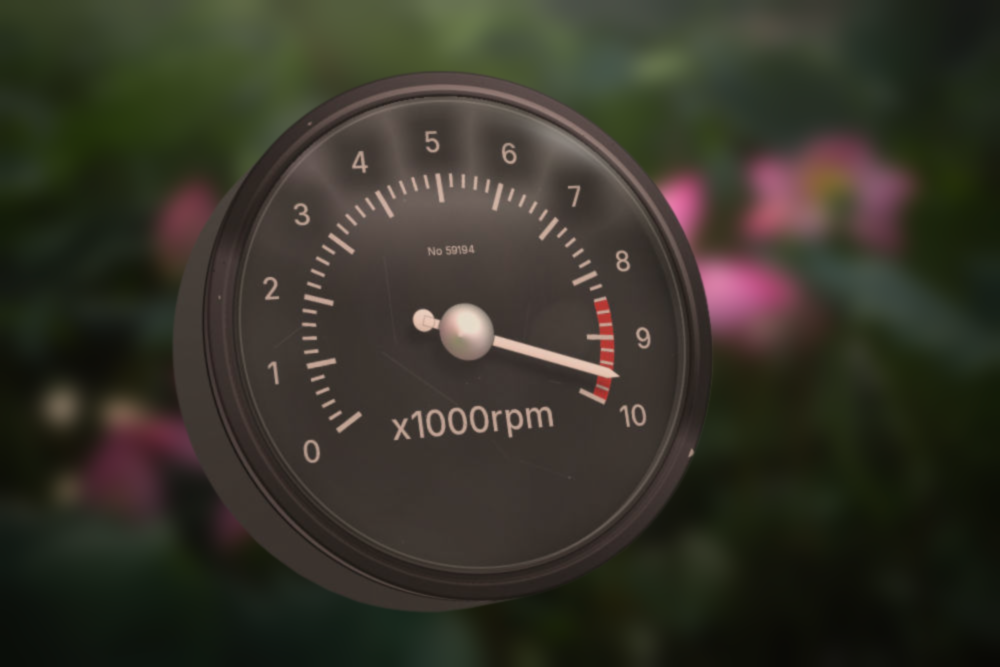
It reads 9600 rpm
